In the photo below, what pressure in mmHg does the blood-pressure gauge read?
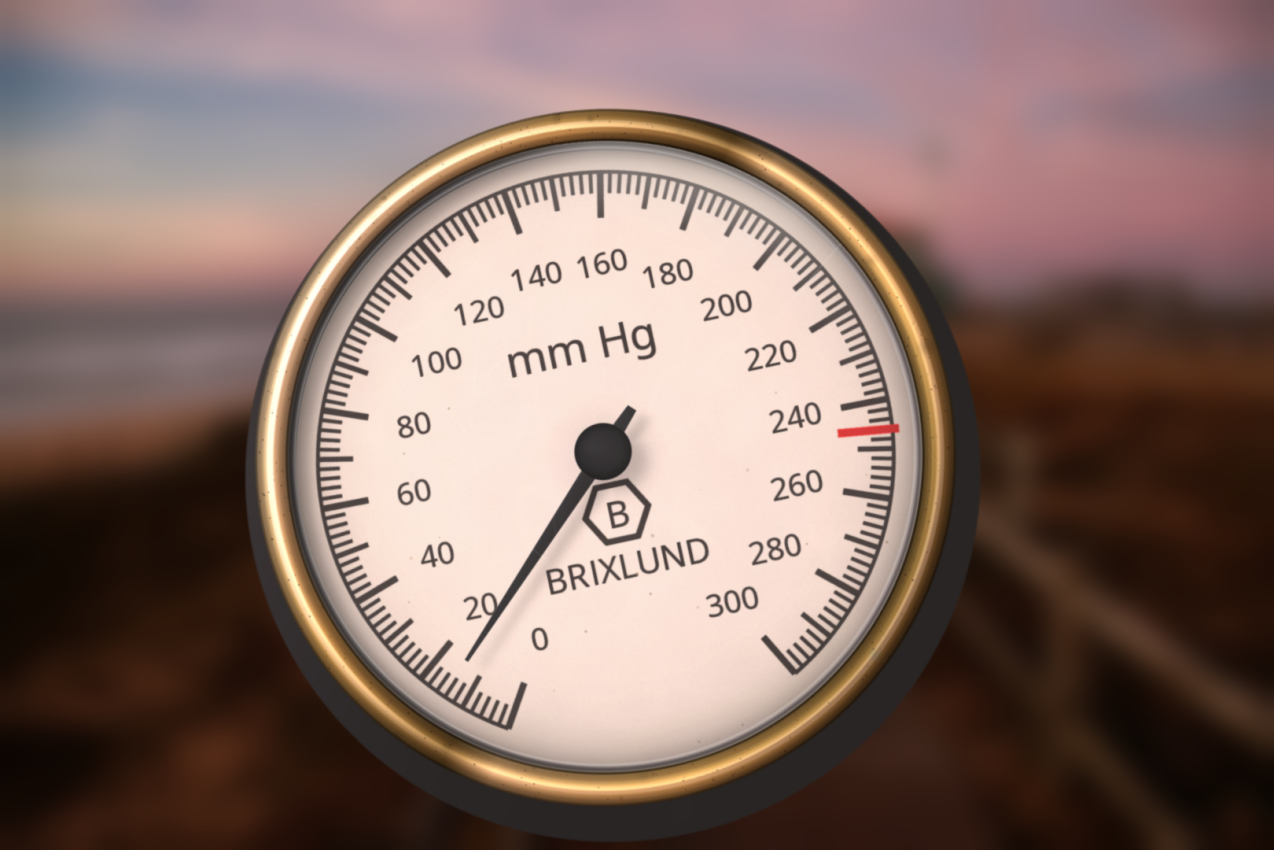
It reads 14 mmHg
